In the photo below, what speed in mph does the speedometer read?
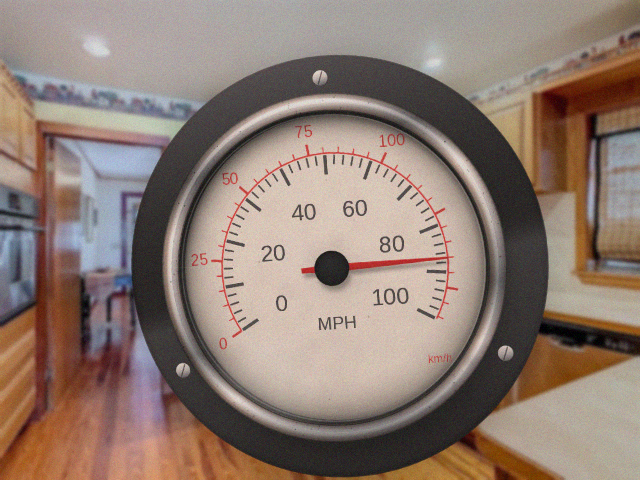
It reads 87 mph
